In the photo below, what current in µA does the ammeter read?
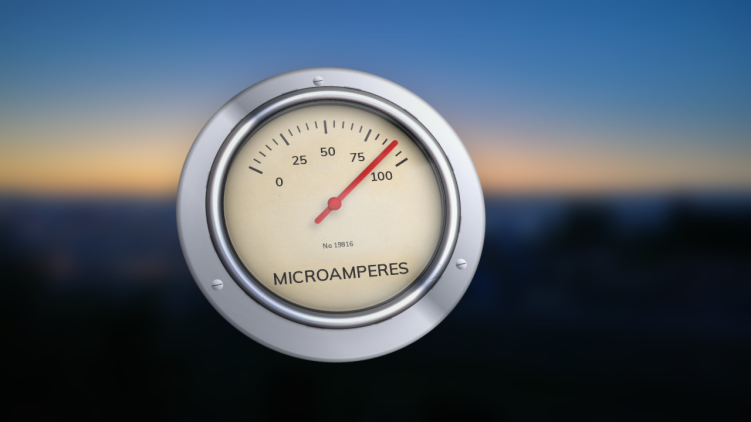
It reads 90 µA
